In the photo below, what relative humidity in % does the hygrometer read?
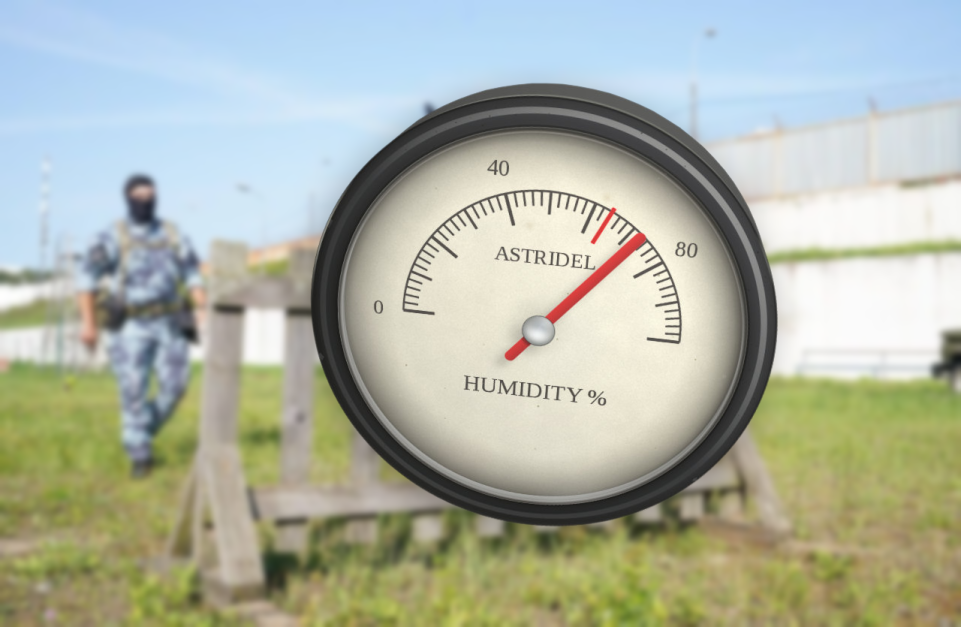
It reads 72 %
